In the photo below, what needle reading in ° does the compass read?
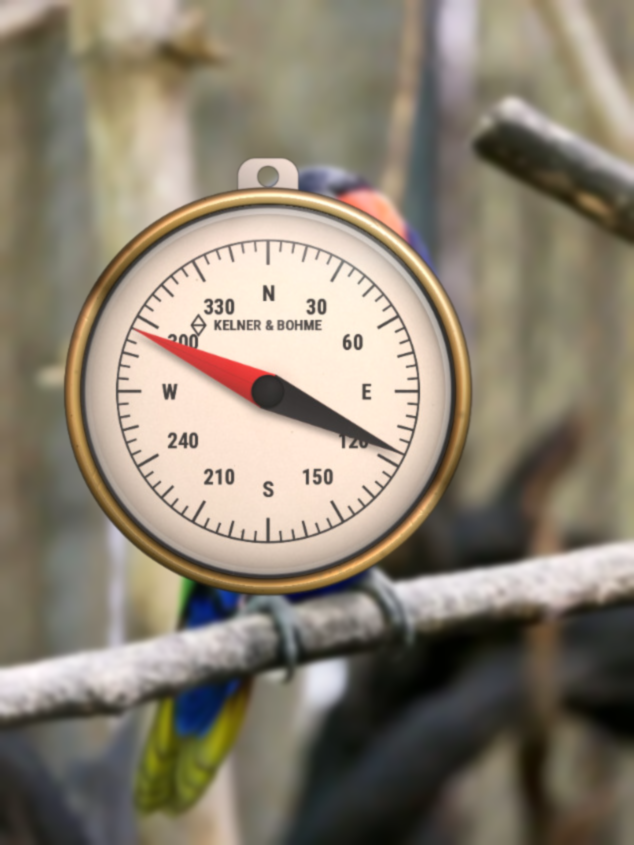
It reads 295 °
